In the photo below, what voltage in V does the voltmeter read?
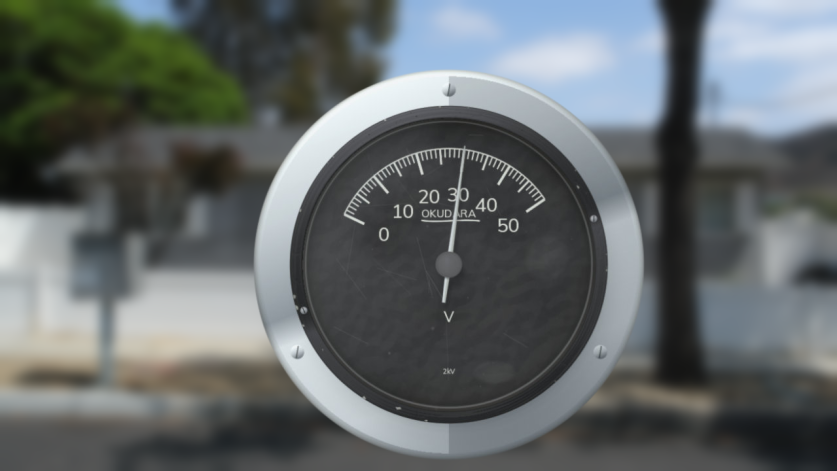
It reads 30 V
